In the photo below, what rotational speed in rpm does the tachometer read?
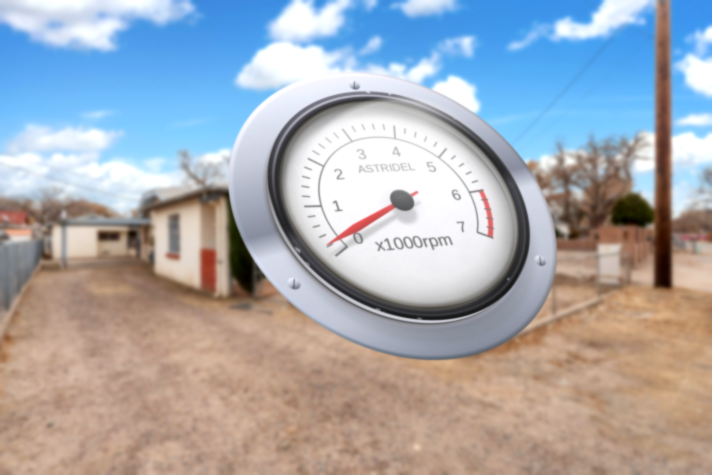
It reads 200 rpm
